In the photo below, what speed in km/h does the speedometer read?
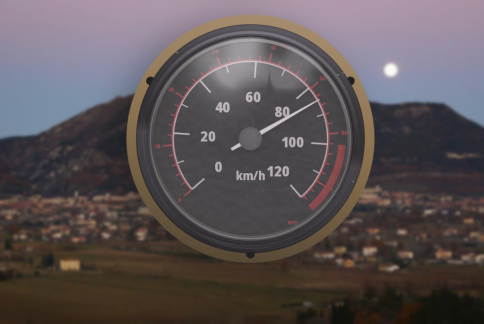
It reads 85 km/h
